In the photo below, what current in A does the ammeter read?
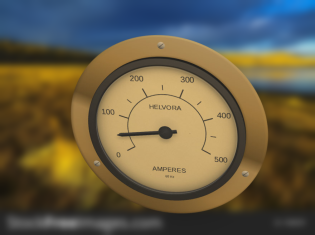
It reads 50 A
